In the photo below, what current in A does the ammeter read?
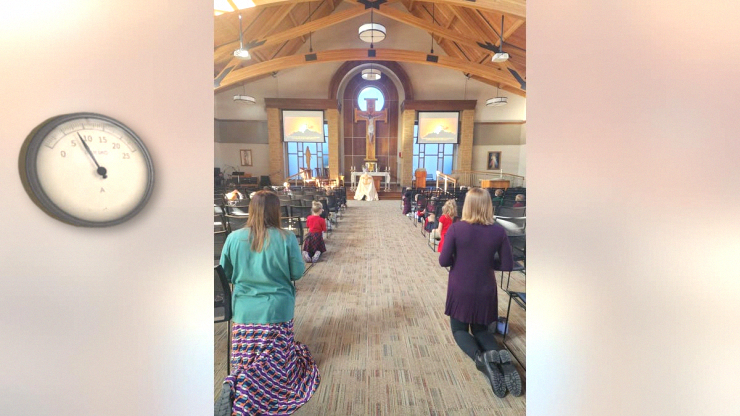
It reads 7.5 A
